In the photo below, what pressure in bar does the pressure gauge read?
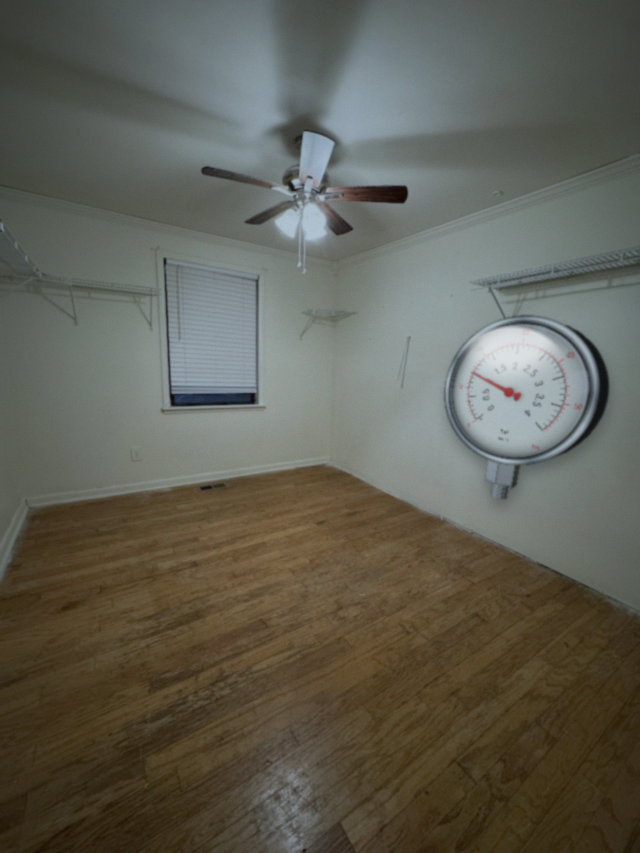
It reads 1 bar
